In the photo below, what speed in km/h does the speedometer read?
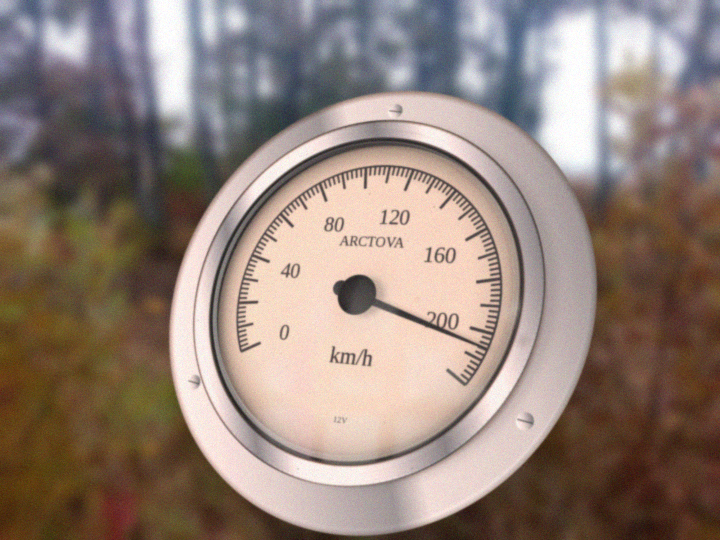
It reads 206 km/h
